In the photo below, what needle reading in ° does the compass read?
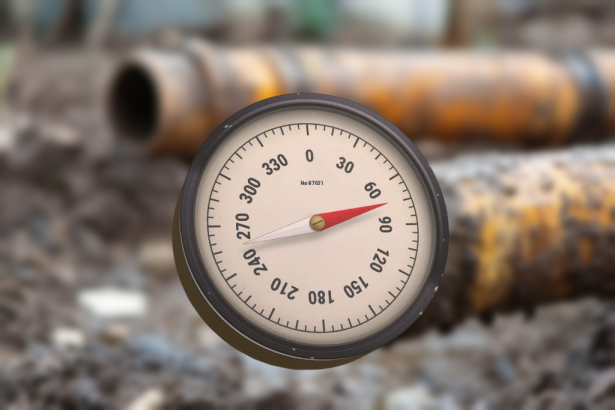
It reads 75 °
